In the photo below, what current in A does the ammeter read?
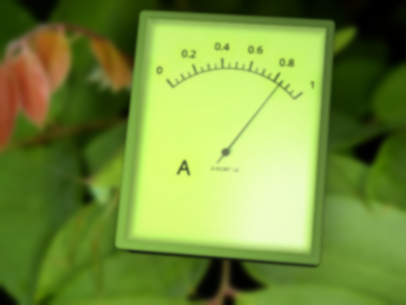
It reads 0.85 A
